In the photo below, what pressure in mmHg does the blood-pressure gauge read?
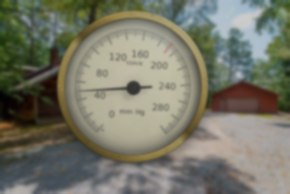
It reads 50 mmHg
